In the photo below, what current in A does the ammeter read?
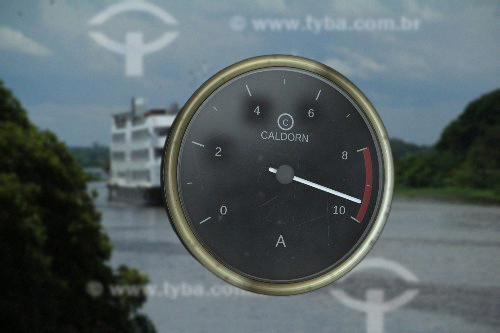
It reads 9.5 A
